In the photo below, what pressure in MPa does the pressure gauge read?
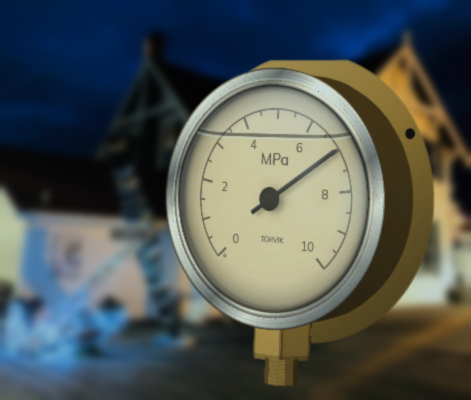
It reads 7 MPa
